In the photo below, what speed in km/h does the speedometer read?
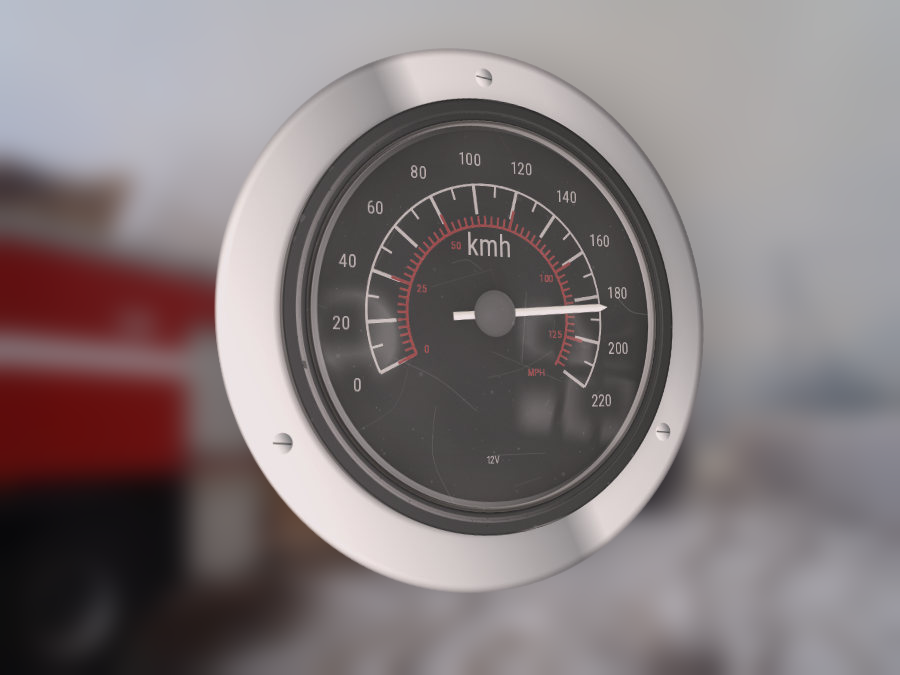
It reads 185 km/h
